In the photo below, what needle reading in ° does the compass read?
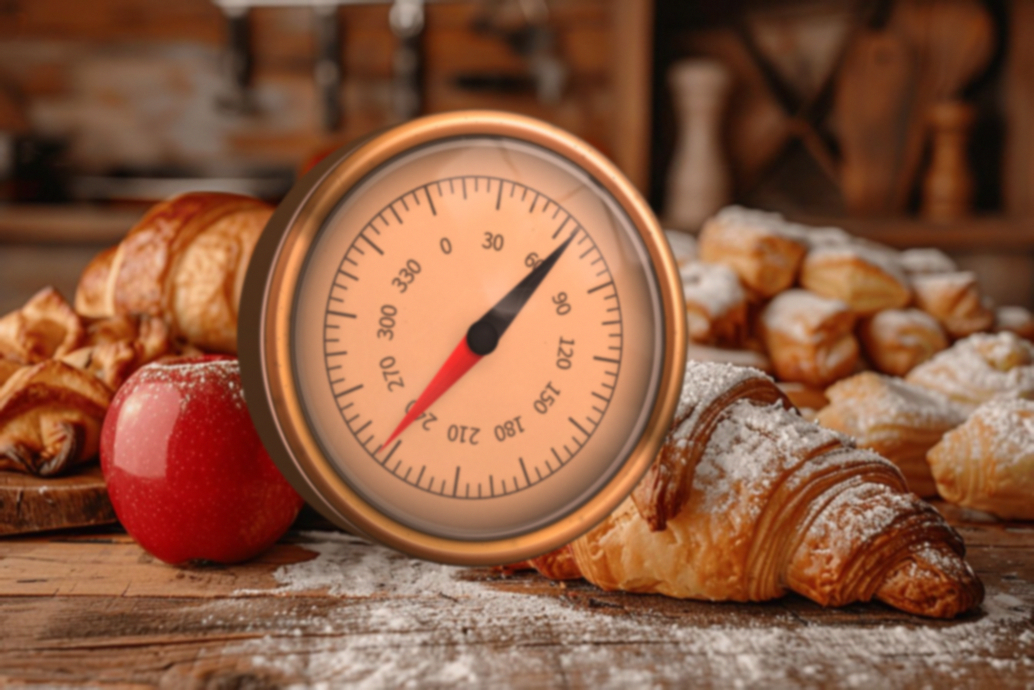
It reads 245 °
